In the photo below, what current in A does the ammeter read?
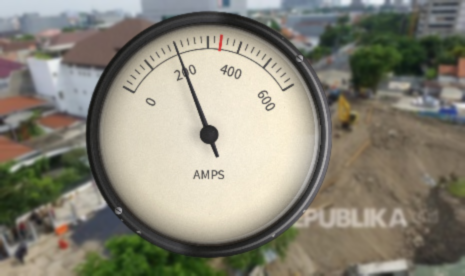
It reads 200 A
